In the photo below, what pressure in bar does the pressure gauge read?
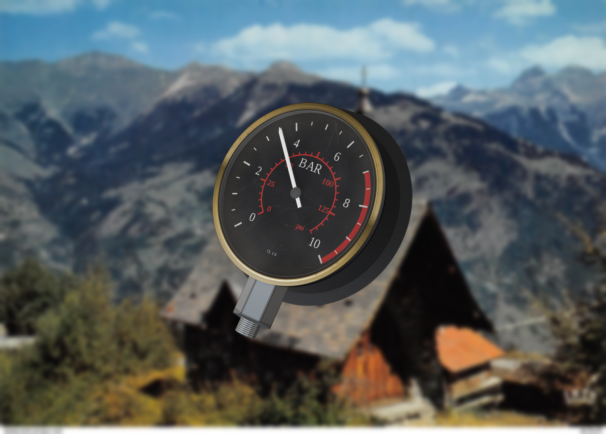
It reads 3.5 bar
